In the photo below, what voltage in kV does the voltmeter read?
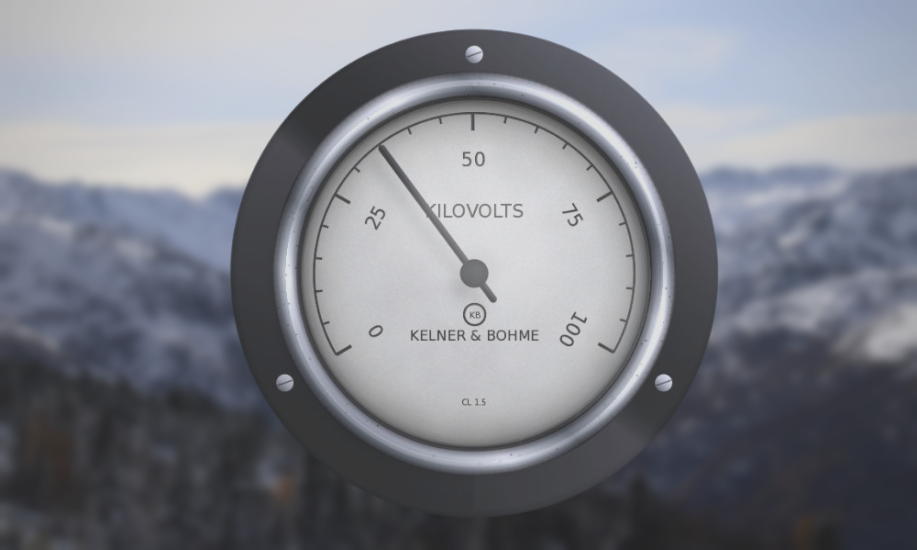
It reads 35 kV
